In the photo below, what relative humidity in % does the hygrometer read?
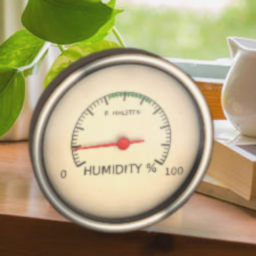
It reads 10 %
